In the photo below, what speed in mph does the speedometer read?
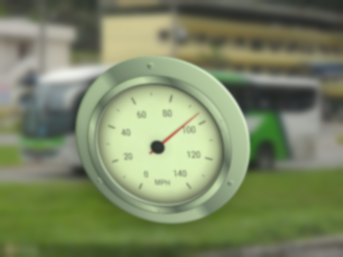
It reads 95 mph
